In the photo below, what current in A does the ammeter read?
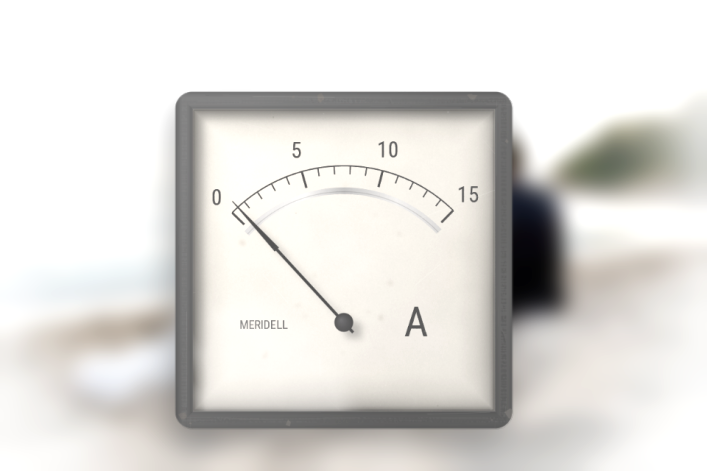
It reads 0.5 A
